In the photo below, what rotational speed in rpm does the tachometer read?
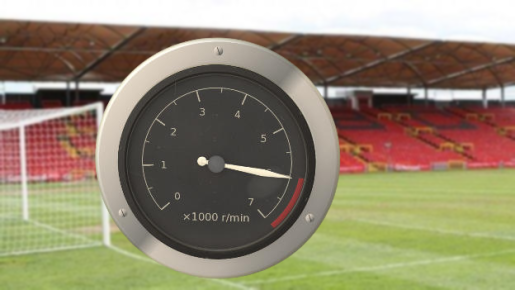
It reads 6000 rpm
